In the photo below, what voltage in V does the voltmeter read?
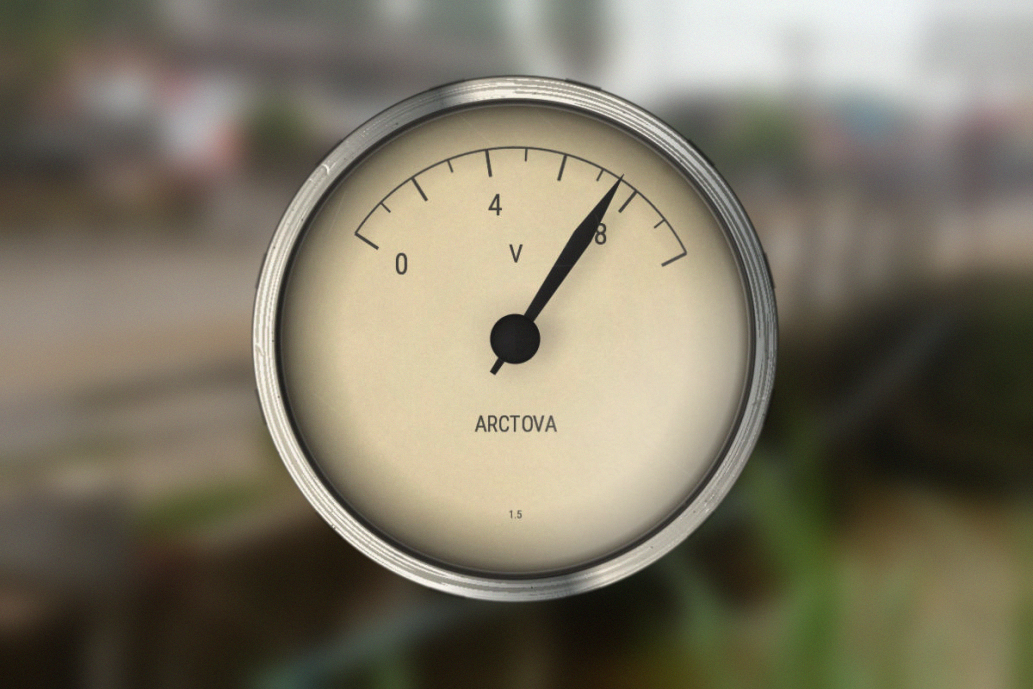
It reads 7.5 V
